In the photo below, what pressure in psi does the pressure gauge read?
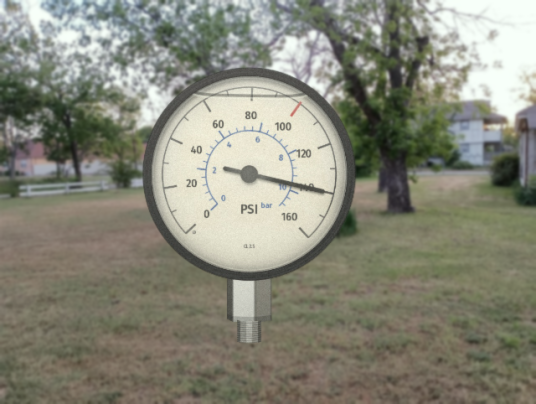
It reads 140 psi
